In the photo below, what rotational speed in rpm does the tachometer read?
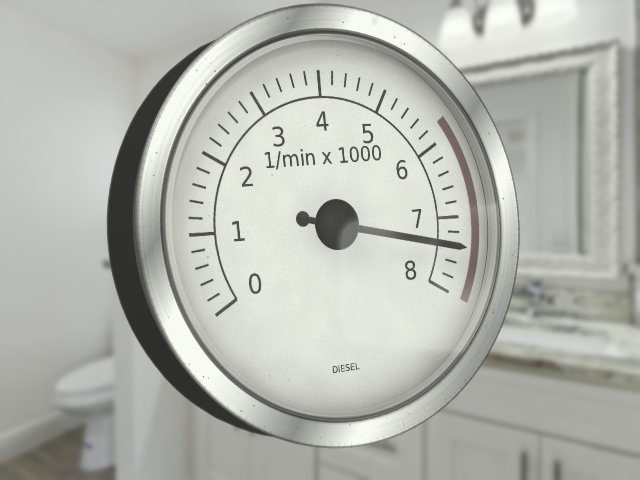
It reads 7400 rpm
